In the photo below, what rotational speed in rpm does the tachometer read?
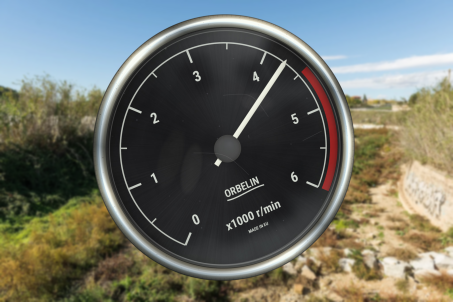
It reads 4250 rpm
